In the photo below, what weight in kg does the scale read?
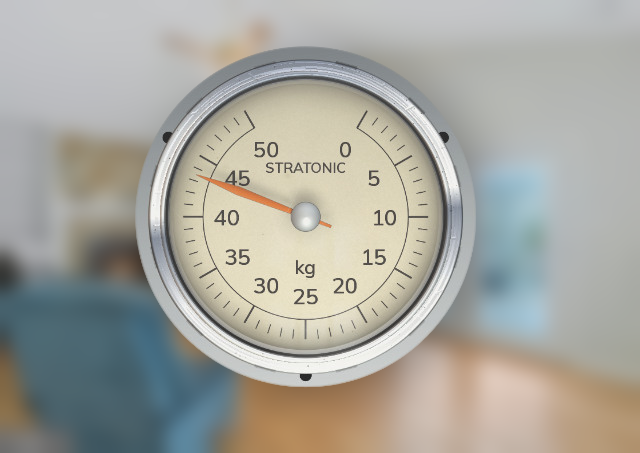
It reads 43.5 kg
